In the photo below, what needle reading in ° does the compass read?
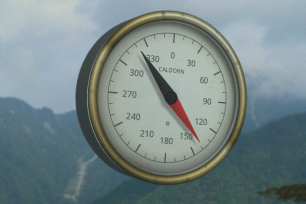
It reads 140 °
